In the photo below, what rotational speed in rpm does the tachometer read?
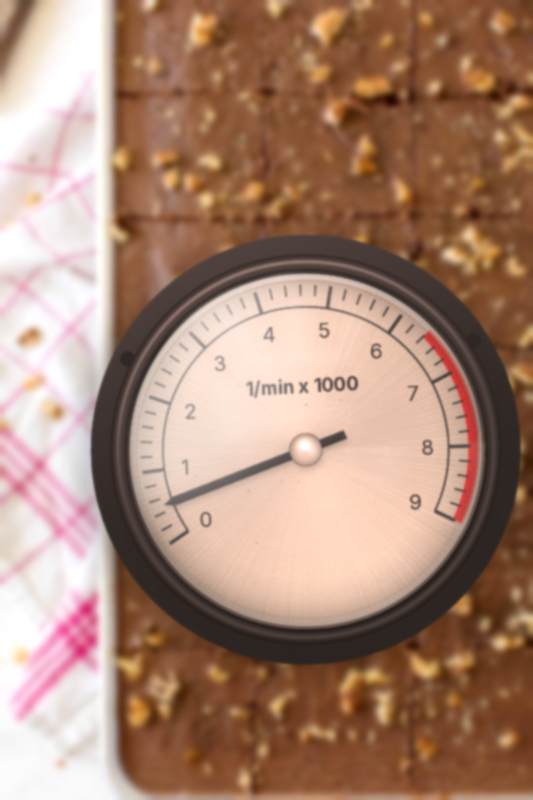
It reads 500 rpm
